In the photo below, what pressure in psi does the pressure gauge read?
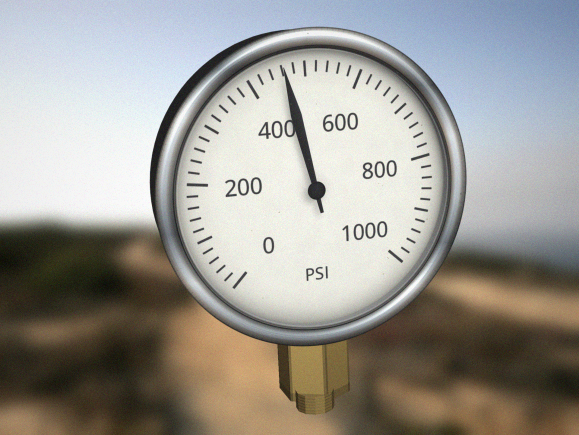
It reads 460 psi
